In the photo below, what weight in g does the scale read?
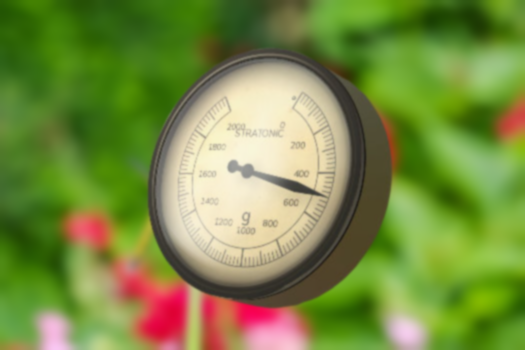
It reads 500 g
